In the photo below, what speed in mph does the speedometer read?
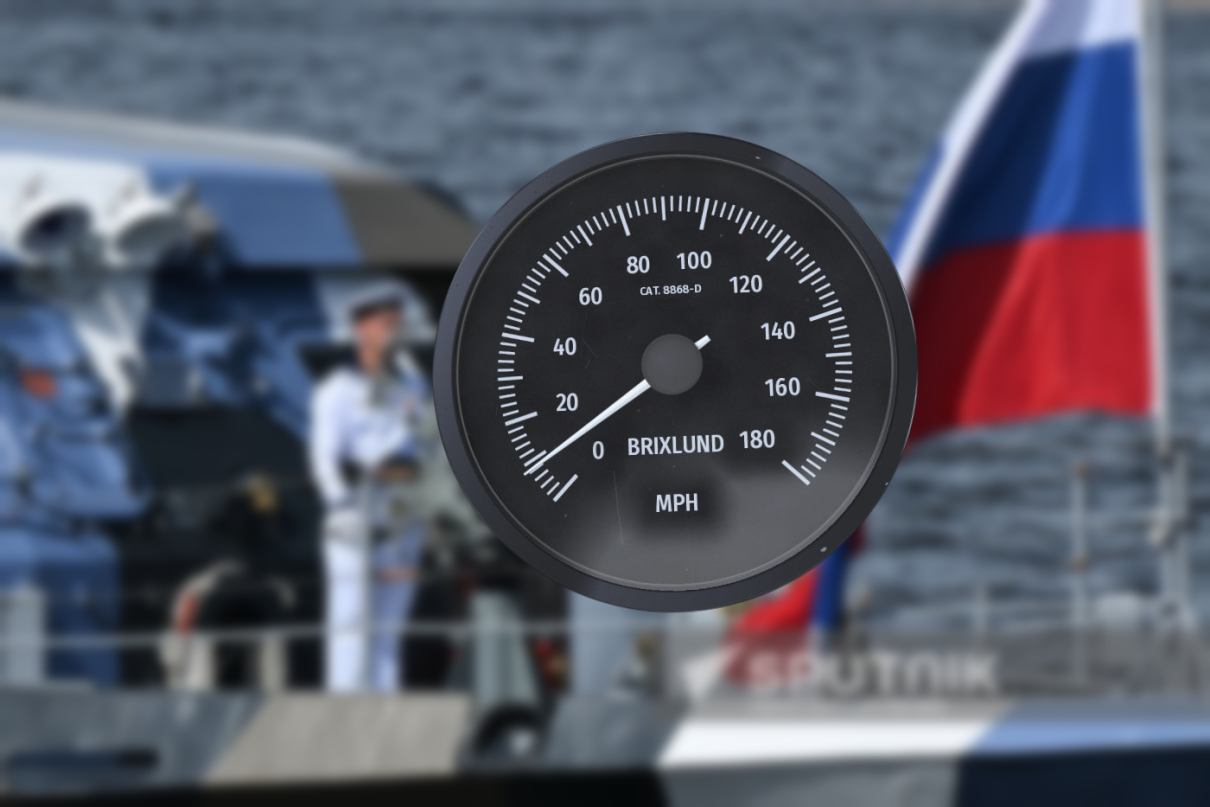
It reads 8 mph
